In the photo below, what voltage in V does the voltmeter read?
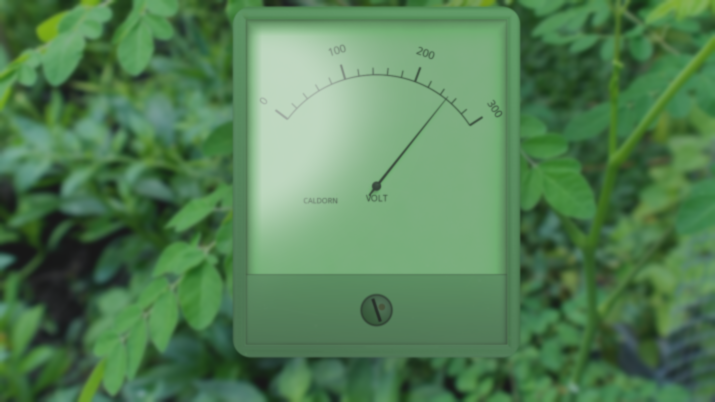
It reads 250 V
